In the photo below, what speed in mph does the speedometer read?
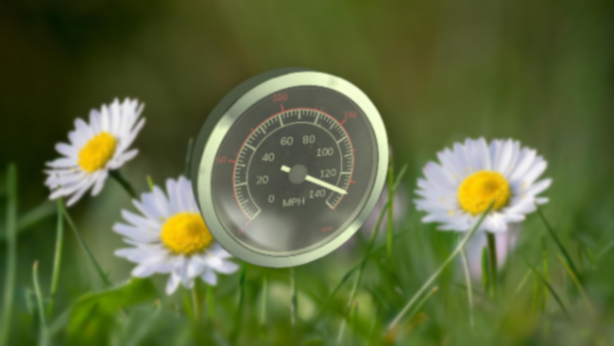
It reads 130 mph
